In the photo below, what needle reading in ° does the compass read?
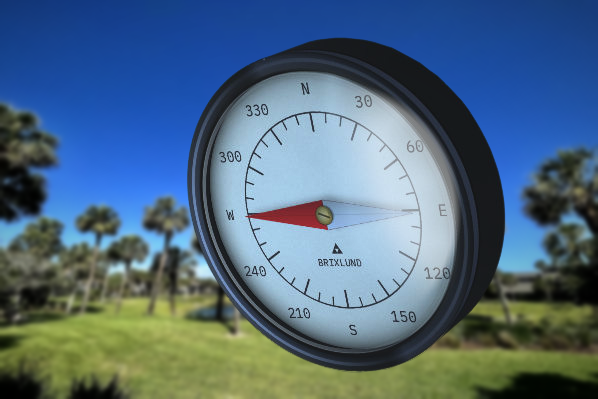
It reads 270 °
